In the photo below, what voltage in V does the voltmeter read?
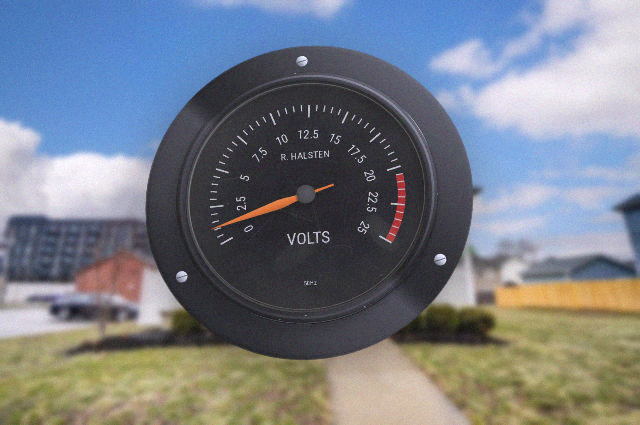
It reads 1 V
